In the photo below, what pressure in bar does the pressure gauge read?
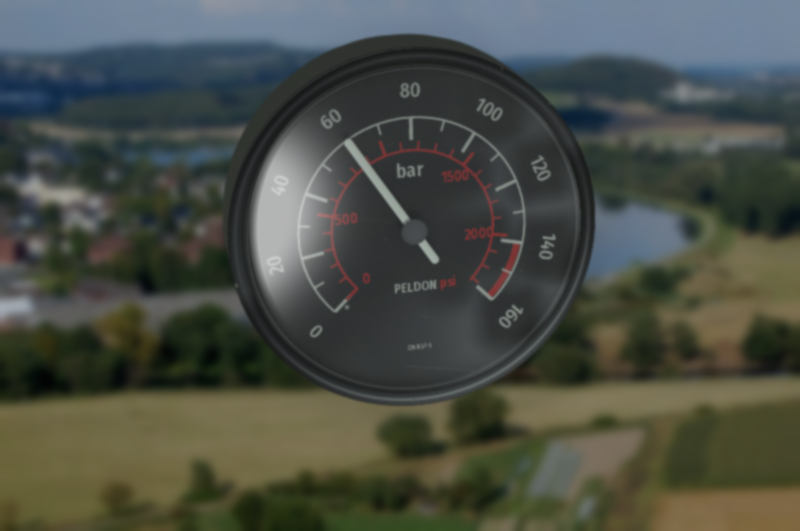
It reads 60 bar
